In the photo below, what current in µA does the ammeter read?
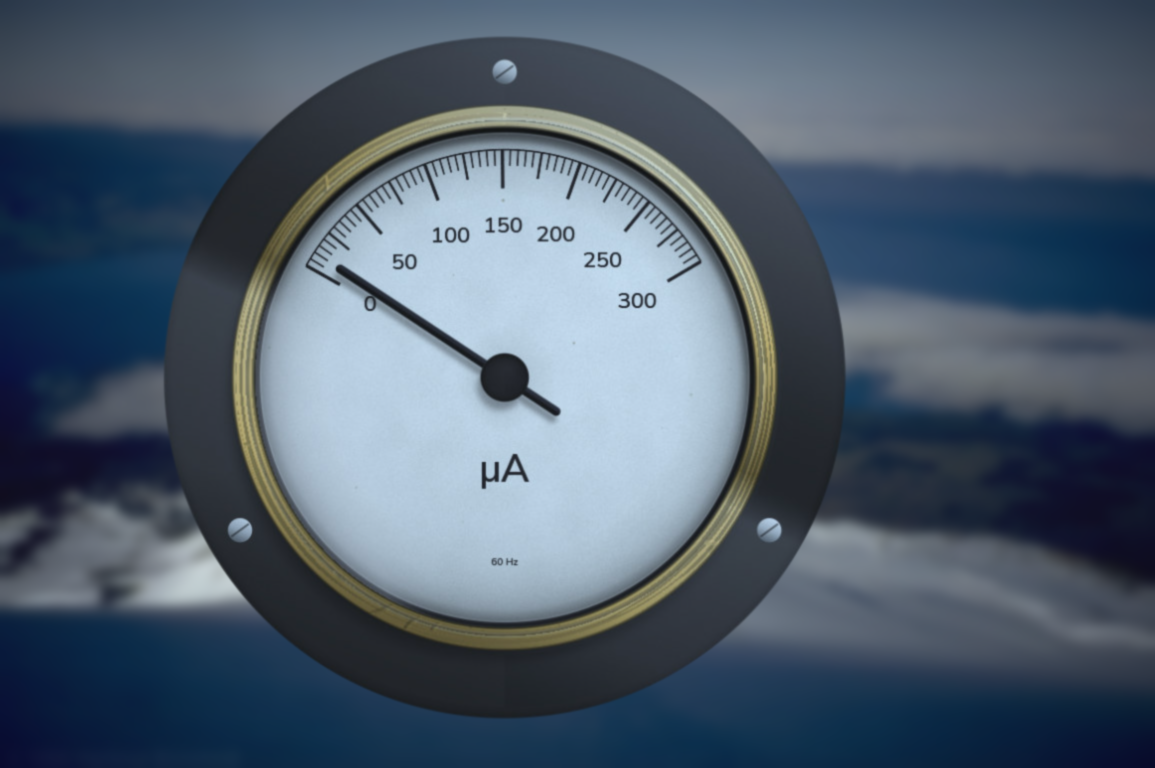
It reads 10 µA
